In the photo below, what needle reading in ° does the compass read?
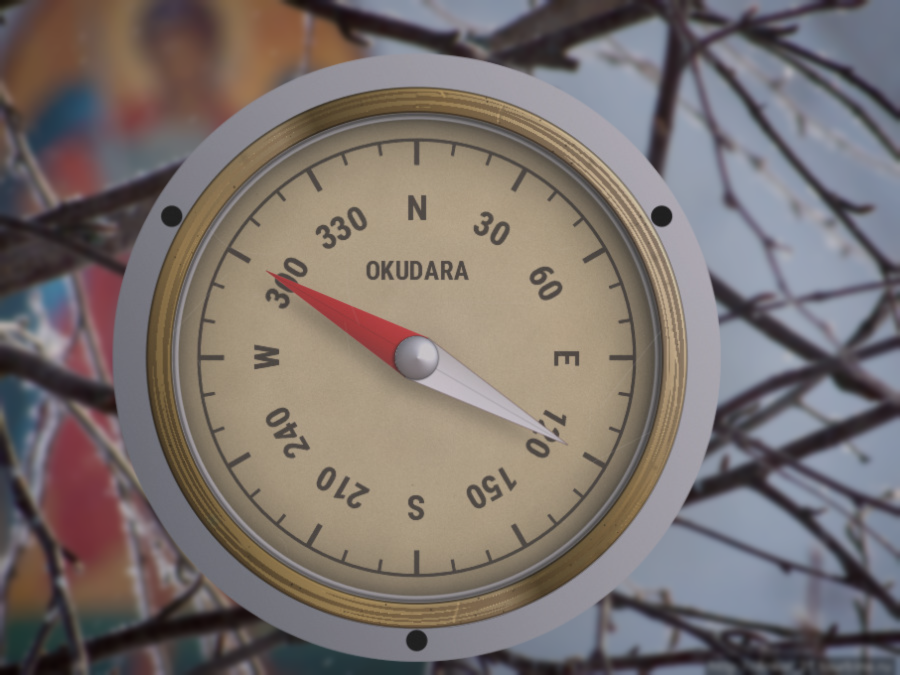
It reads 300 °
